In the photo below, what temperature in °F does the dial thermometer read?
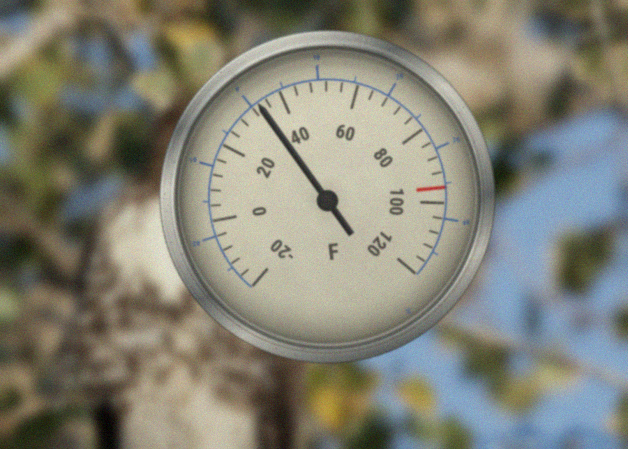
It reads 34 °F
